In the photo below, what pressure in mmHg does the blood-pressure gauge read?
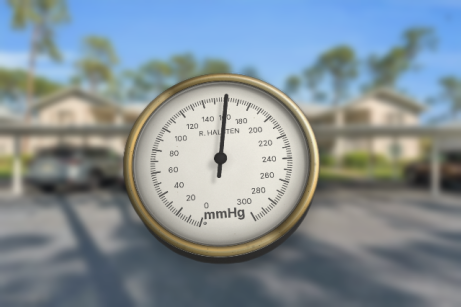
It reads 160 mmHg
